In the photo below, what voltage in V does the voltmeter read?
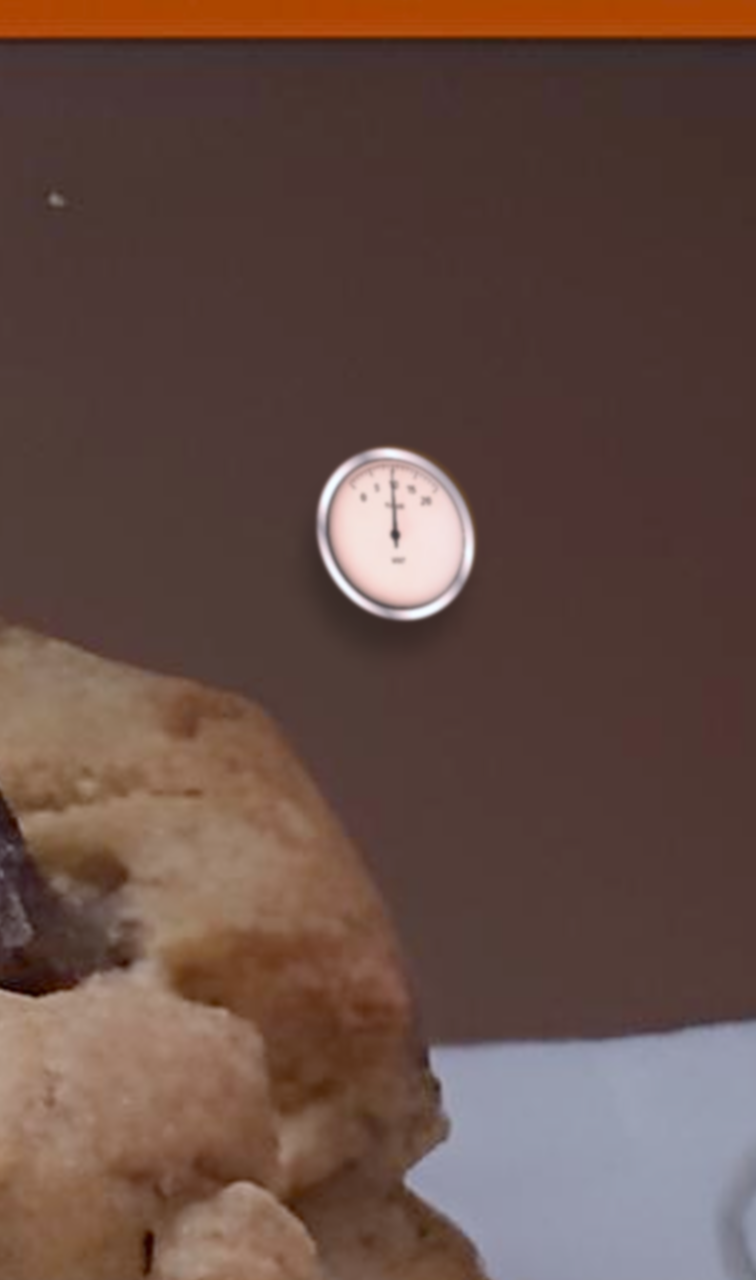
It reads 10 V
